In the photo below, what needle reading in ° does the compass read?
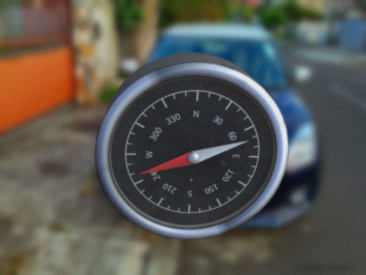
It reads 250 °
